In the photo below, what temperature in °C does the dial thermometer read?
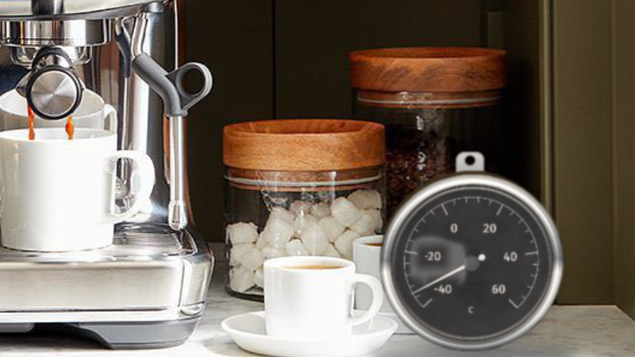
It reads -34 °C
